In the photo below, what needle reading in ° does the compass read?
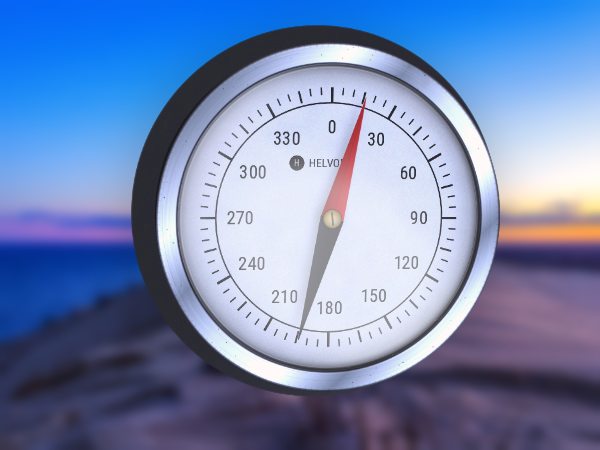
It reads 15 °
